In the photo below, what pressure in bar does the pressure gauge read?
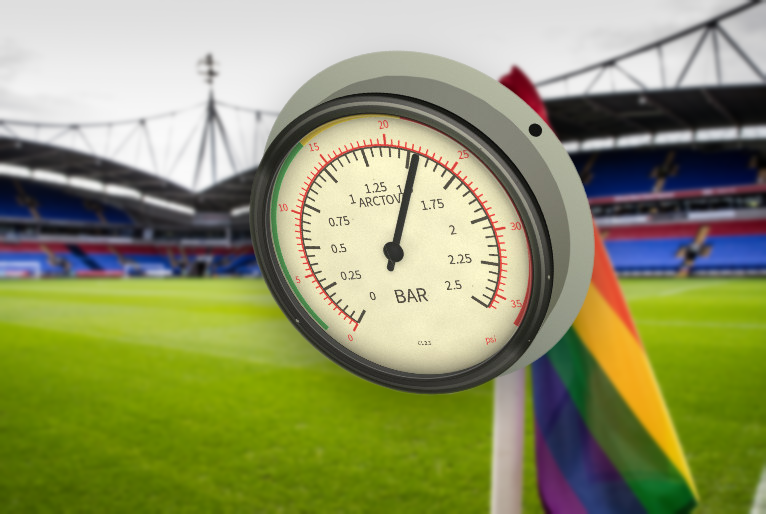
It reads 1.55 bar
